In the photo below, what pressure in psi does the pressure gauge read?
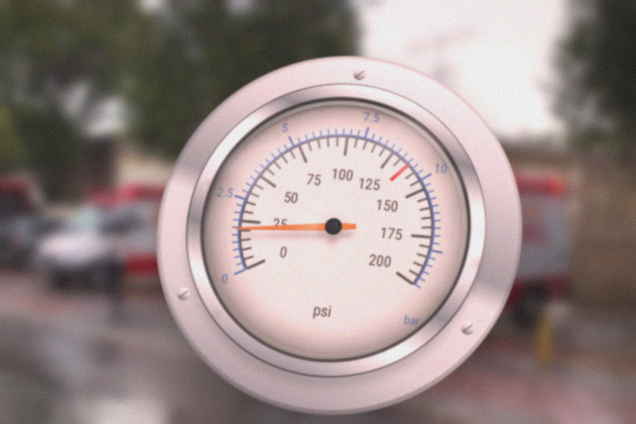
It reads 20 psi
